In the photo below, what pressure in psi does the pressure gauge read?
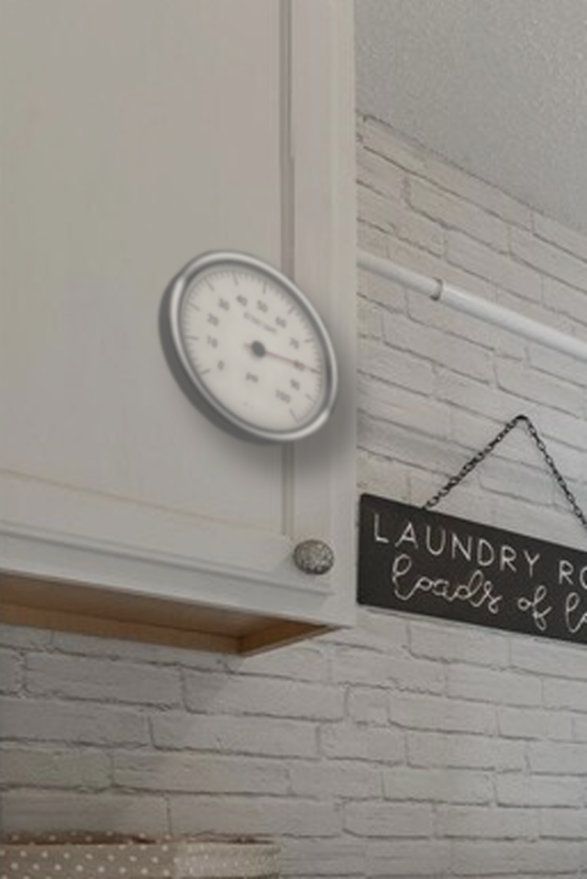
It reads 80 psi
